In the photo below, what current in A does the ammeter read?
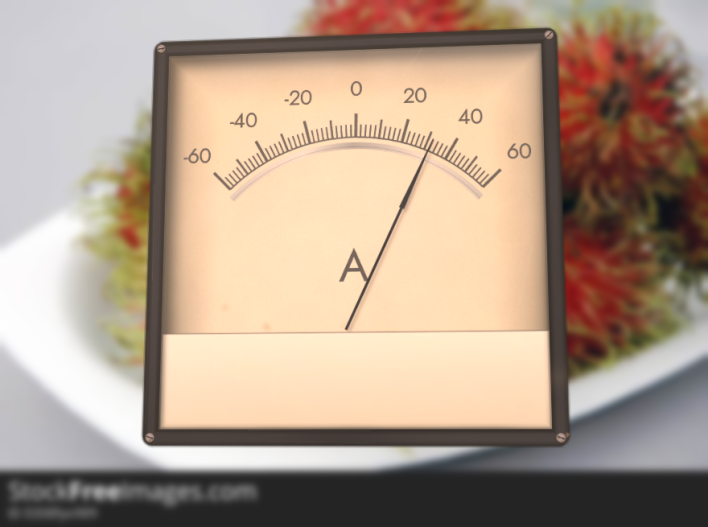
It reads 32 A
